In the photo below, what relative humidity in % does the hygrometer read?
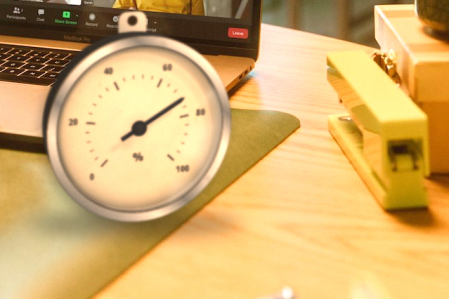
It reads 72 %
